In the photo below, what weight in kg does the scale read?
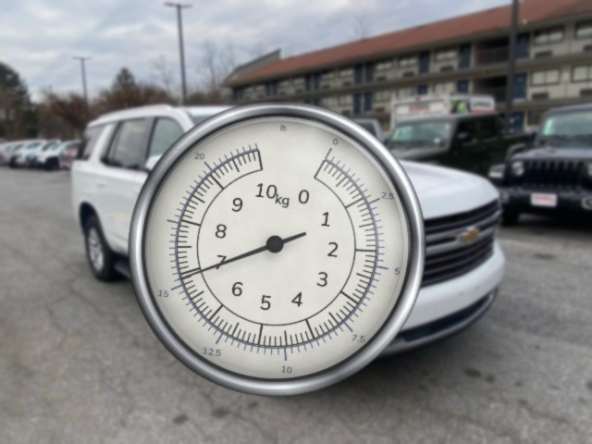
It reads 6.9 kg
